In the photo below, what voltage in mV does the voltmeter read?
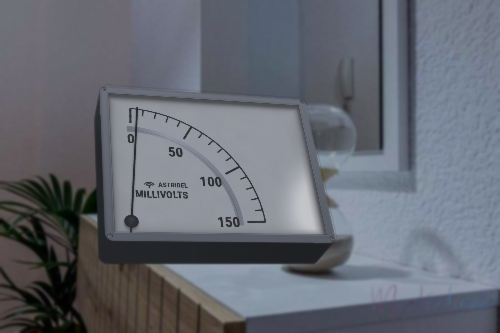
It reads 5 mV
